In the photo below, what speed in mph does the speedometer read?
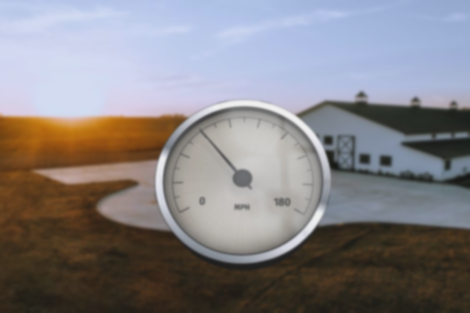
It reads 60 mph
